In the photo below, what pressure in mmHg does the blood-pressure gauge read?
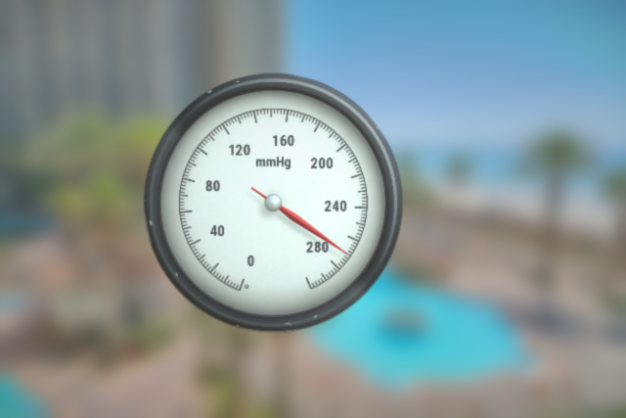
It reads 270 mmHg
